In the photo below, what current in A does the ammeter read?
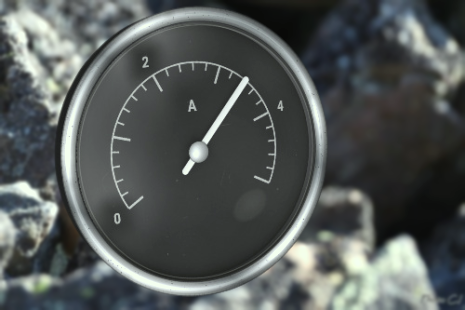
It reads 3.4 A
